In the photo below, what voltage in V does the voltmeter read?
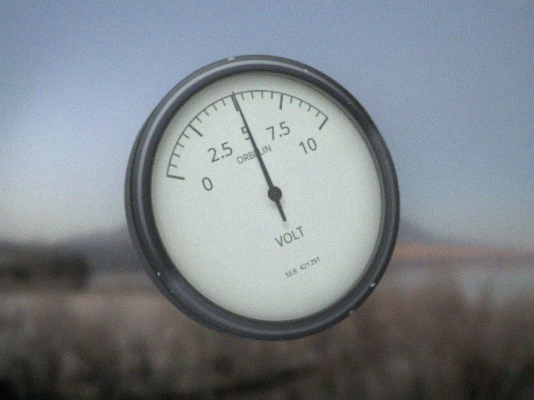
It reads 5 V
